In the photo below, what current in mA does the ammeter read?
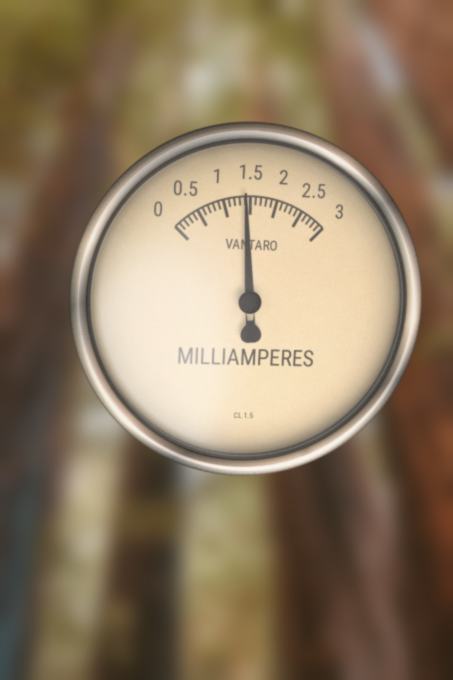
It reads 1.4 mA
